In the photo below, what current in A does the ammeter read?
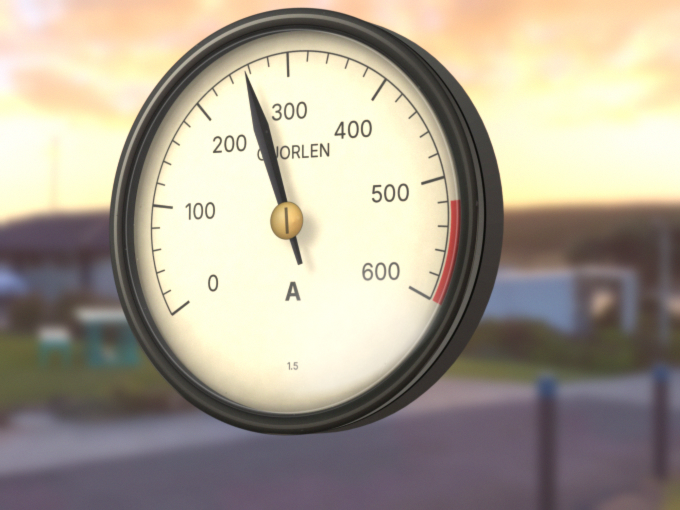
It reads 260 A
